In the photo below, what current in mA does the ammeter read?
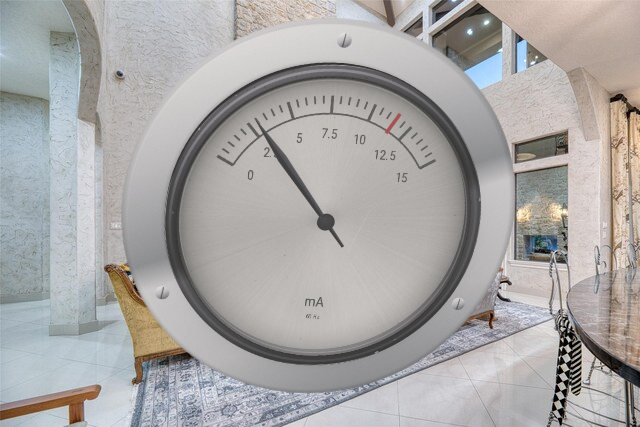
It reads 3 mA
